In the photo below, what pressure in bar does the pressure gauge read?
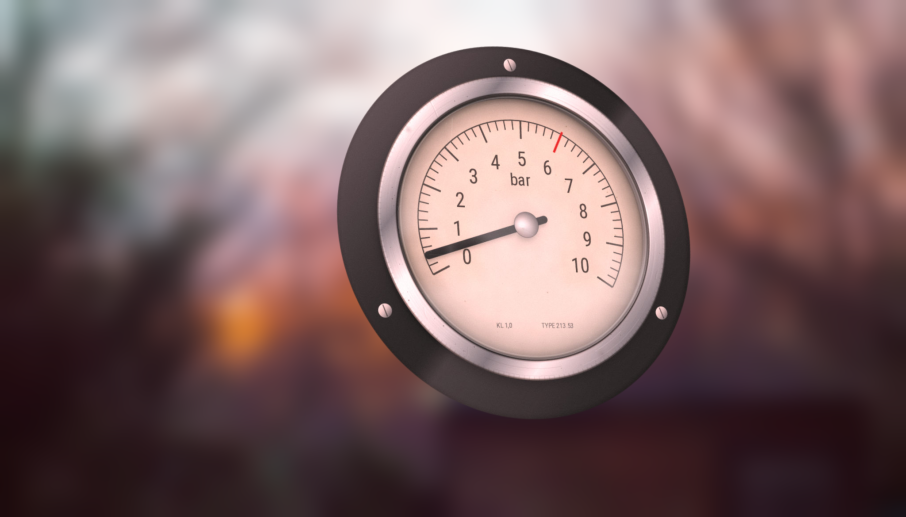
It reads 0.4 bar
